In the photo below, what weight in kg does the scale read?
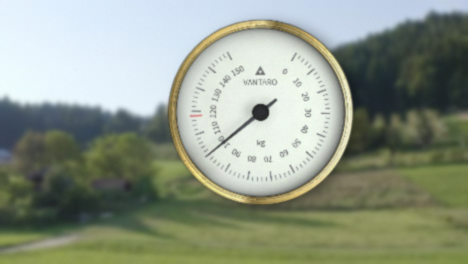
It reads 100 kg
